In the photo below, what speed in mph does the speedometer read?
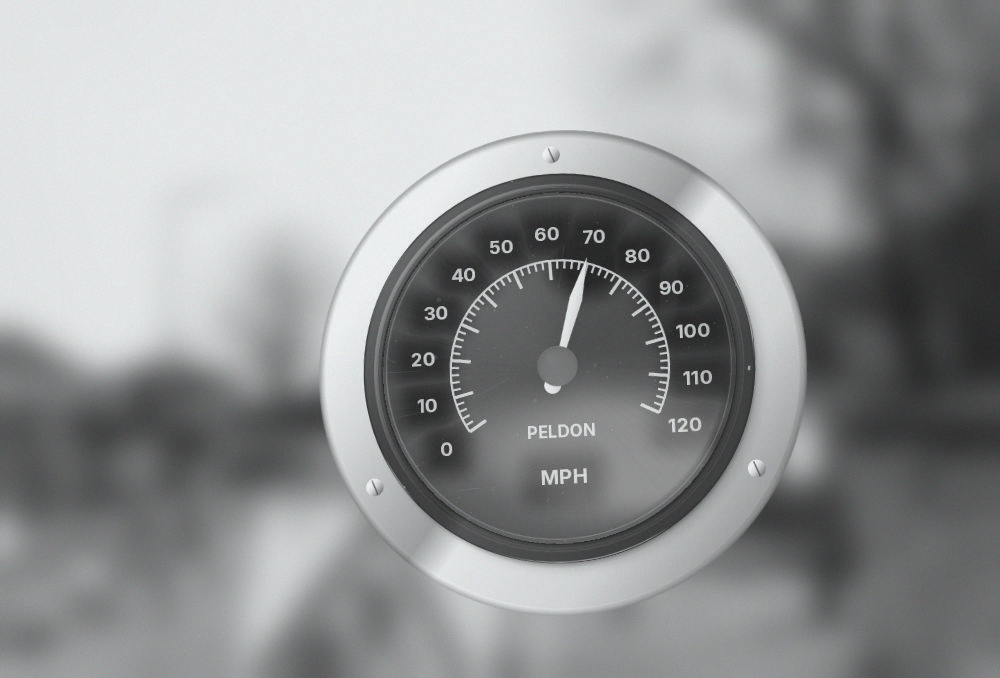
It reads 70 mph
